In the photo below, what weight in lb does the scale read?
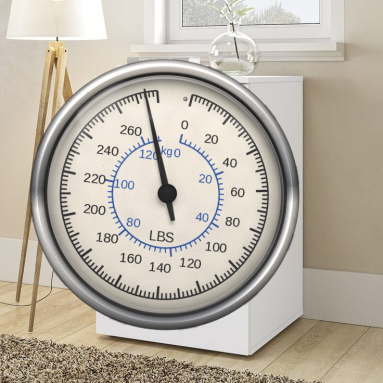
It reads 274 lb
